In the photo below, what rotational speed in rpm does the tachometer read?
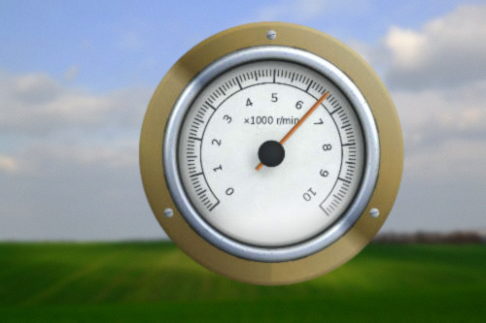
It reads 6500 rpm
